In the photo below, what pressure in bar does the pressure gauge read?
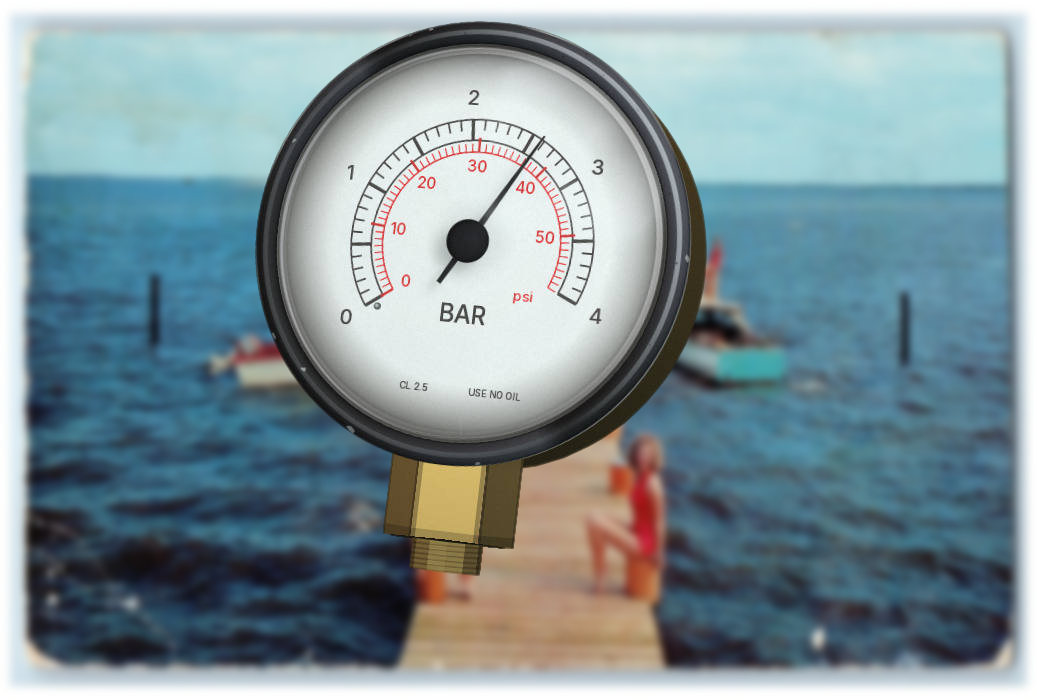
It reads 2.6 bar
